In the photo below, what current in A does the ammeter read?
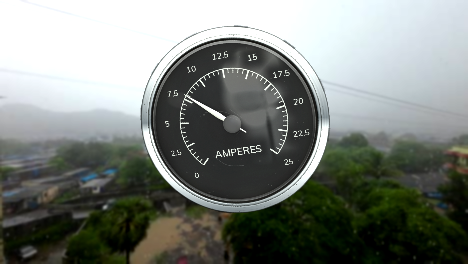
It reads 8 A
